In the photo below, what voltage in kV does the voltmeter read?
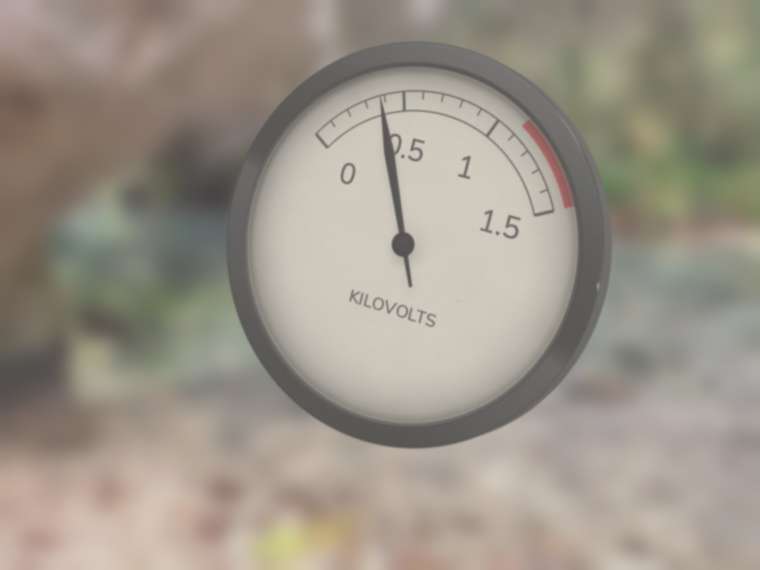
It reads 0.4 kV
